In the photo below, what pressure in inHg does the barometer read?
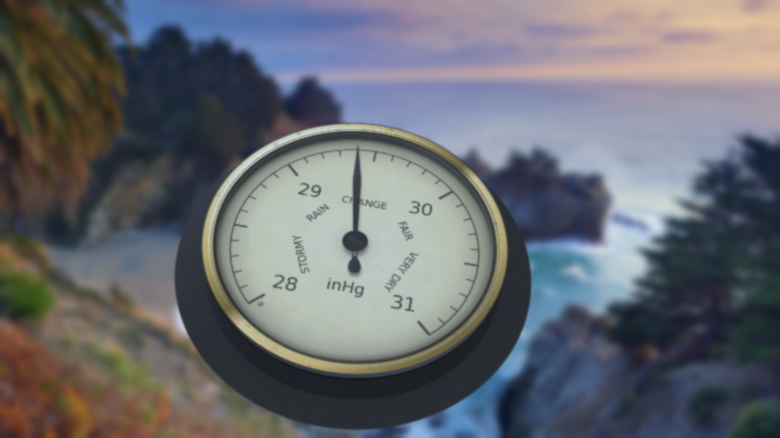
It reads 29.4 inHg
